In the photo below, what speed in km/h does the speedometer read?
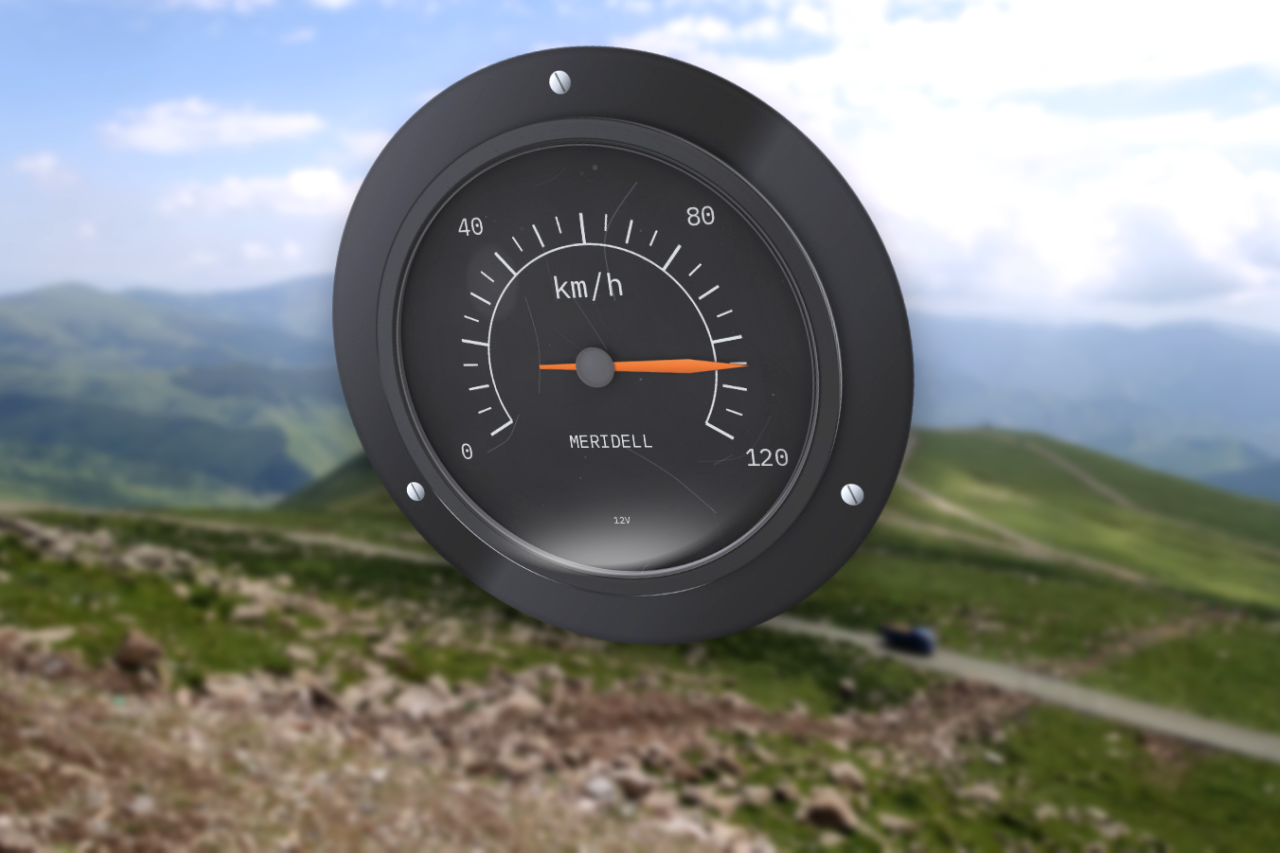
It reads 105 km/h
